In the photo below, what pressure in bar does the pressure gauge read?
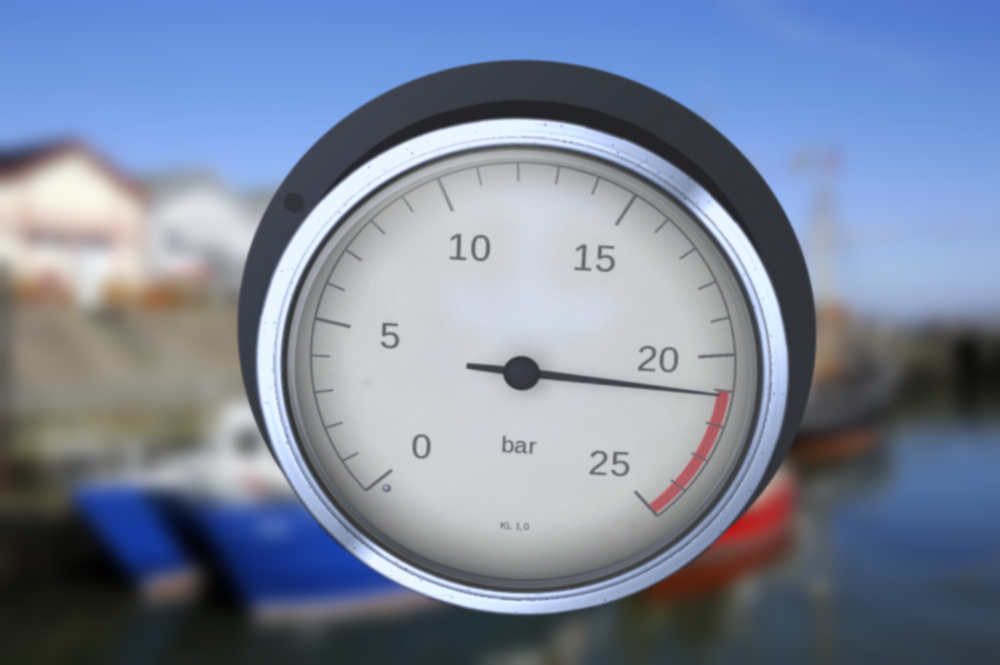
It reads 21 bar
